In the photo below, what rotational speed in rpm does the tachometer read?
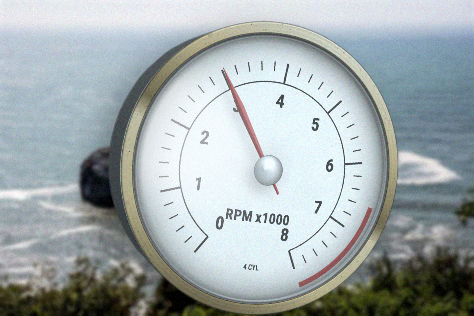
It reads 3000 rpm
